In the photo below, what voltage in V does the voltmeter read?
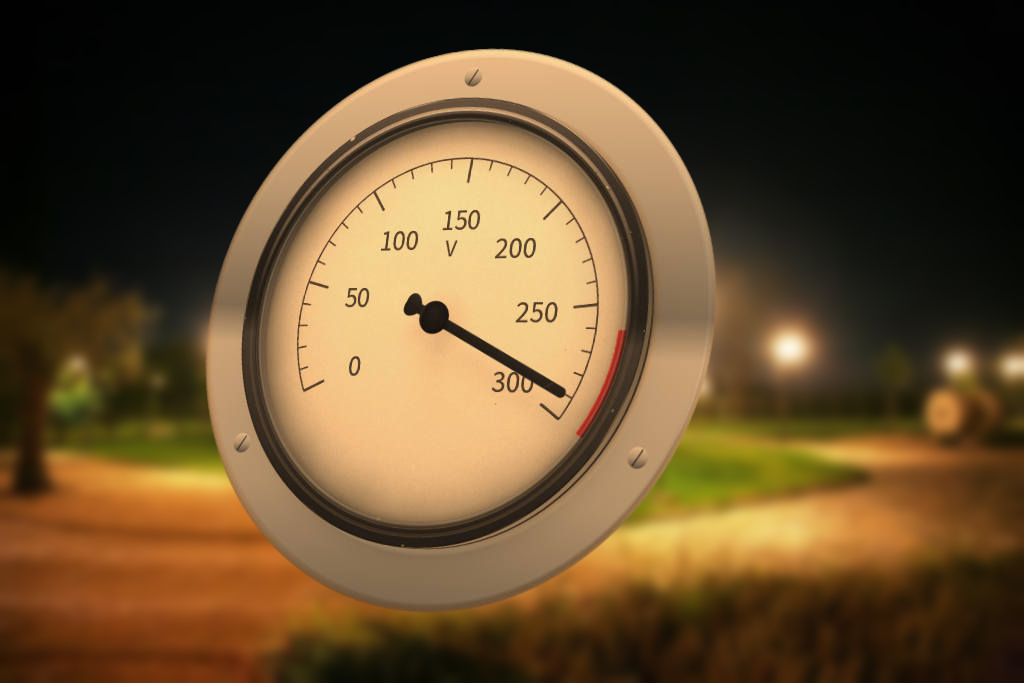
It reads 290 V
